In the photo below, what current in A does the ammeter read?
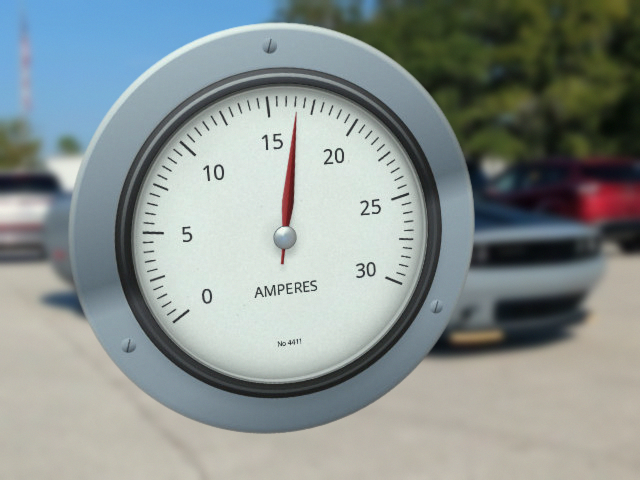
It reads 16.5 A
